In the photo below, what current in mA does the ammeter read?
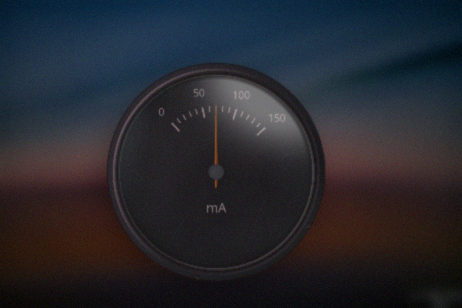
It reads 70 mA
